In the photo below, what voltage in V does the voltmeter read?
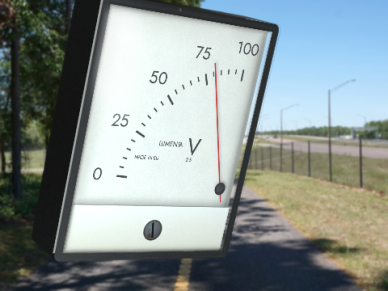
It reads 80 V
